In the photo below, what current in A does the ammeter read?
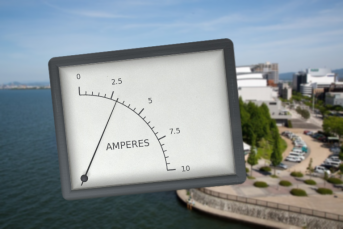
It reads 3 A
